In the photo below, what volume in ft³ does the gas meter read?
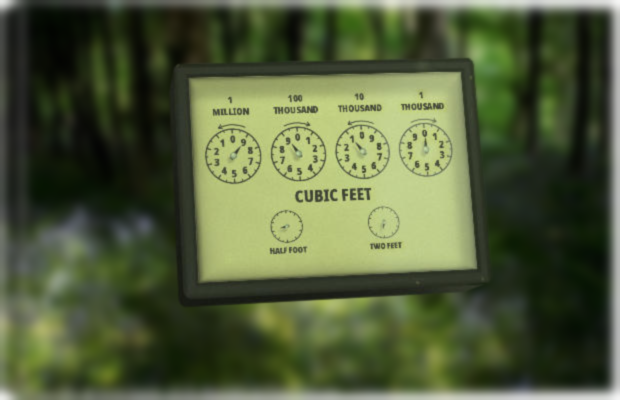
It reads 891000 ft³
